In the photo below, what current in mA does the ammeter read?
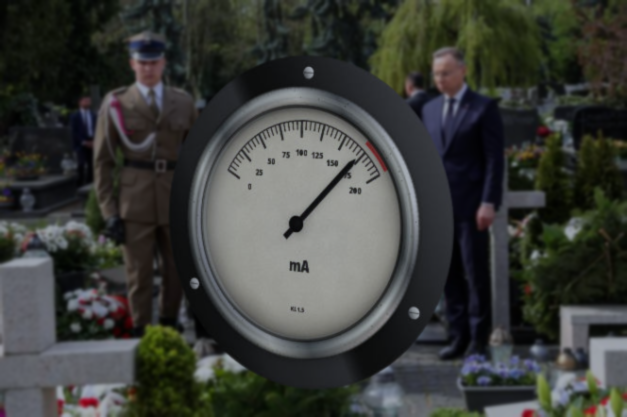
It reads 175 mA
